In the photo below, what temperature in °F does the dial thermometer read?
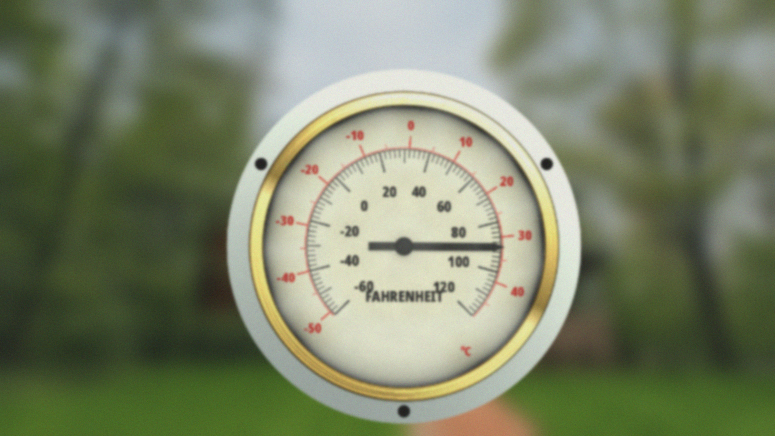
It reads 90 °F
